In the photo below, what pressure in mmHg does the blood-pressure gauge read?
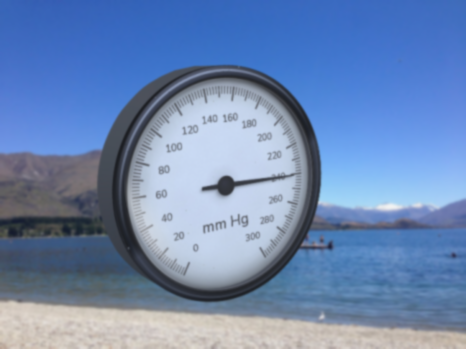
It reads 240 mmHg
